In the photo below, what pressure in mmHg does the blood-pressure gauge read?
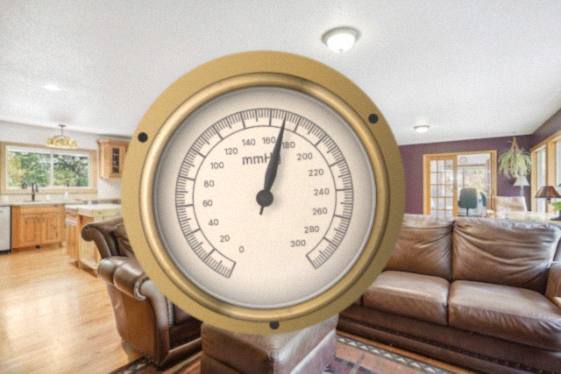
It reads 170 mmHg
